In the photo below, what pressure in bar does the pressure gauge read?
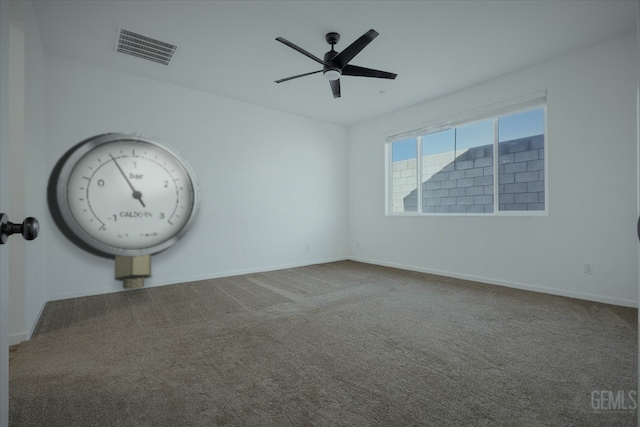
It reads 0.6 bar
